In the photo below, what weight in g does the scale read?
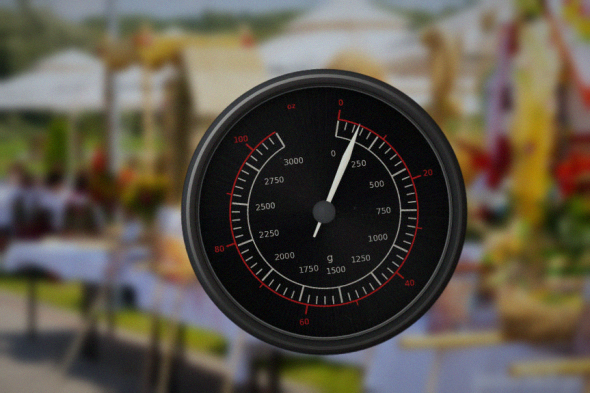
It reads 125 g
